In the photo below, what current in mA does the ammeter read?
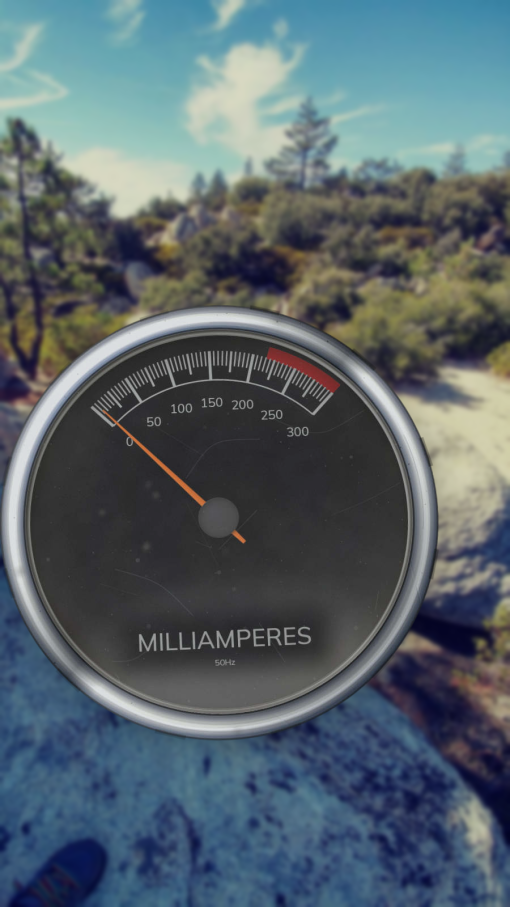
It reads 5 mA
